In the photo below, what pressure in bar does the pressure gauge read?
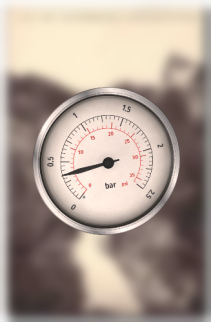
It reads 0.35 bar
